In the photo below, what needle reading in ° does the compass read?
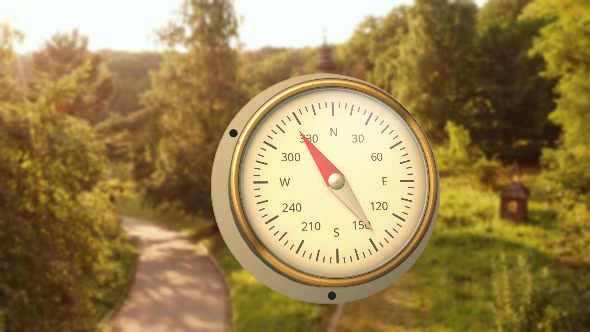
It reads 325 °
